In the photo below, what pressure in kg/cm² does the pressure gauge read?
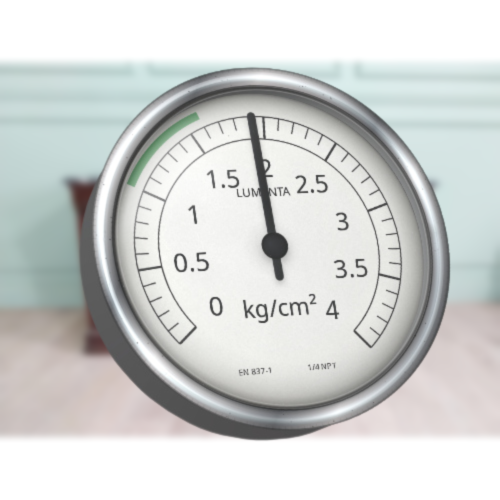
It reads 1.9 kg/cm²
